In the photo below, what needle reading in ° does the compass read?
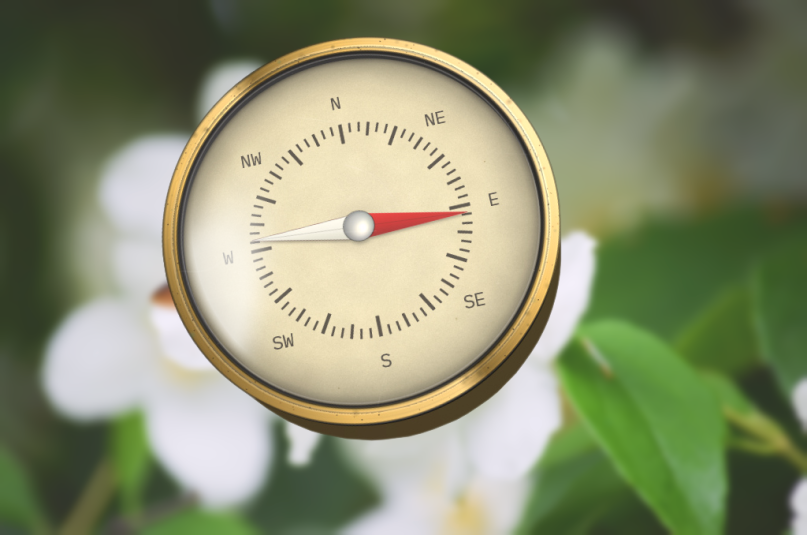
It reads 95 °
